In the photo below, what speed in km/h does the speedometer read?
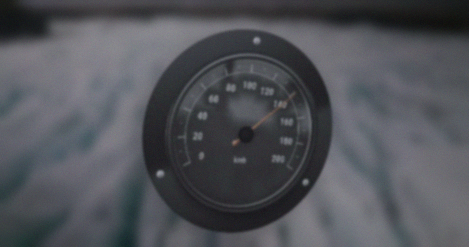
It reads 140 km/h
